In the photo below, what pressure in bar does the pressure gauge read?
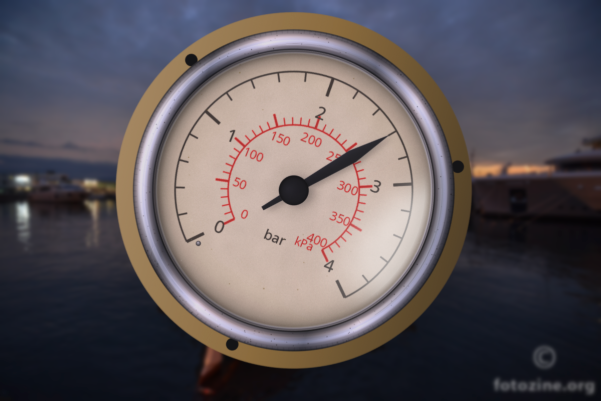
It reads 2.6 bar
